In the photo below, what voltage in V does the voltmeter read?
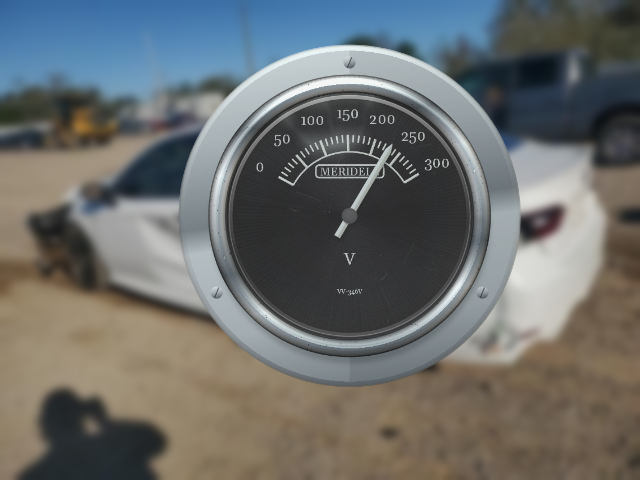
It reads 230 V
